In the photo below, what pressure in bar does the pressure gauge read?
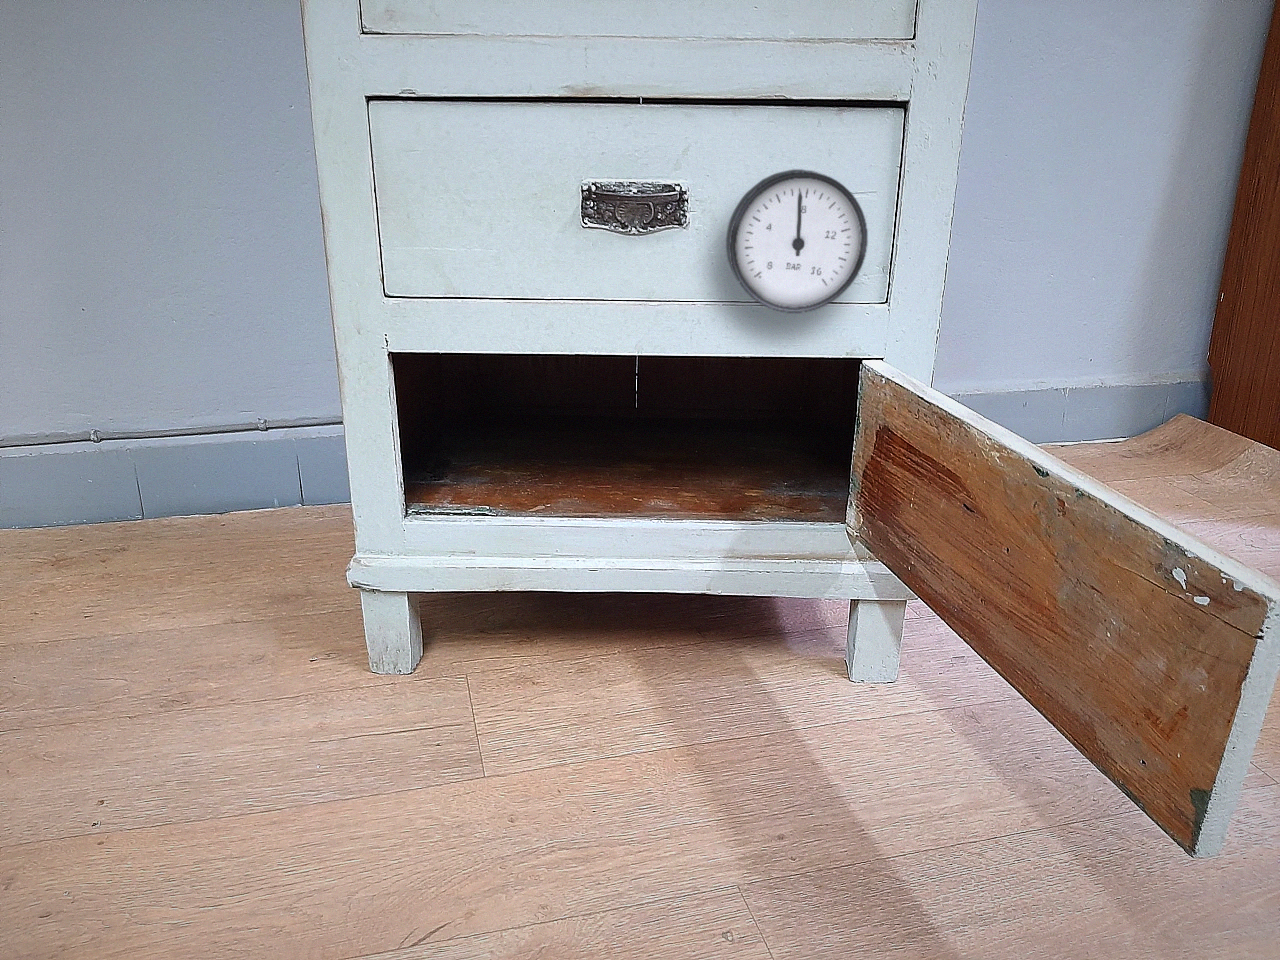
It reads 7.5 bar
